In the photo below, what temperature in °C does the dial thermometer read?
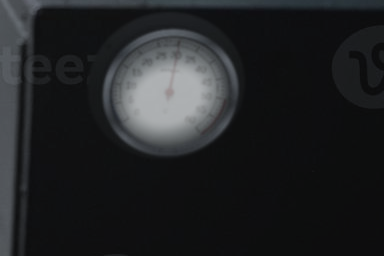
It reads 30 °C
